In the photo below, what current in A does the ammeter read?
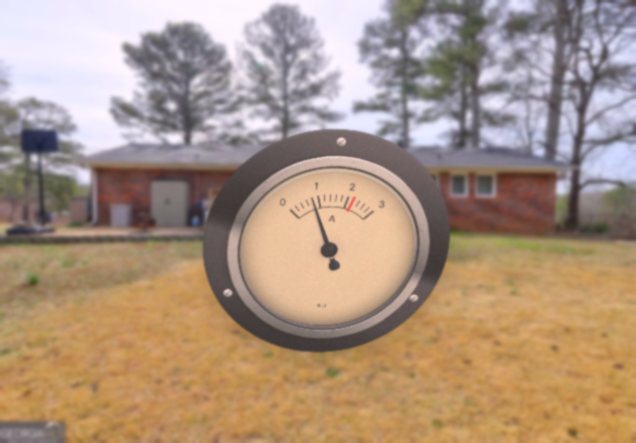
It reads 0.8 A
